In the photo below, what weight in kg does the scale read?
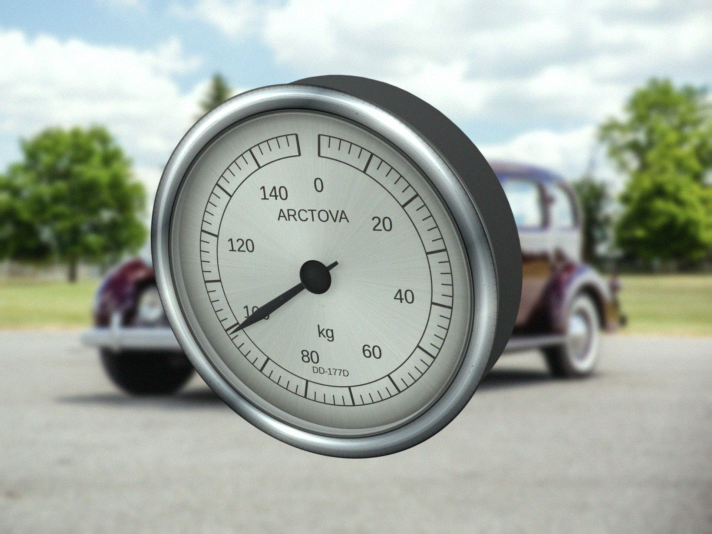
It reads 99 kg
